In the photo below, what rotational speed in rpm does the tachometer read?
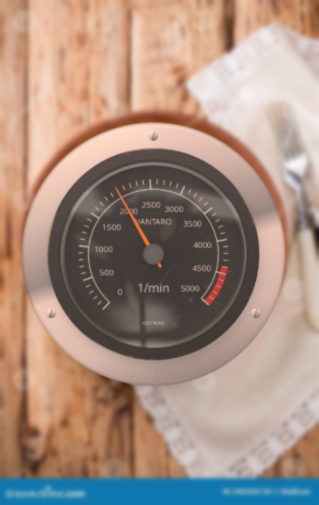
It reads 2000 rpm
